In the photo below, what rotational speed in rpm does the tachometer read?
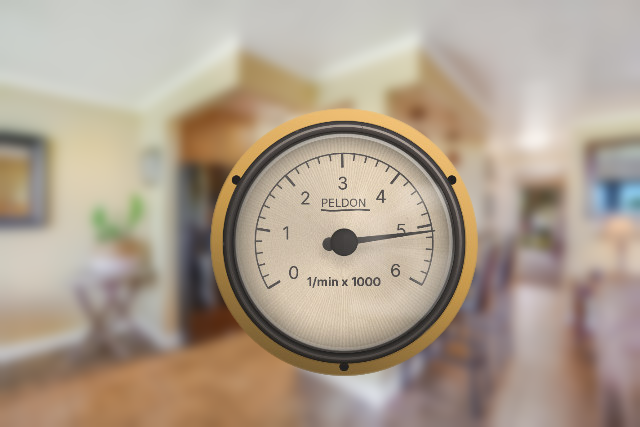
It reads 5100 rpm
